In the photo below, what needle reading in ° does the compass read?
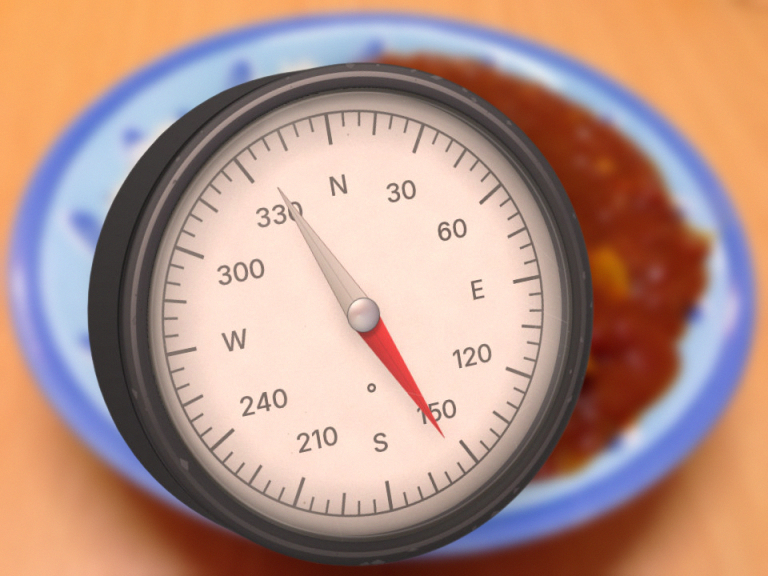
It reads 155 °
